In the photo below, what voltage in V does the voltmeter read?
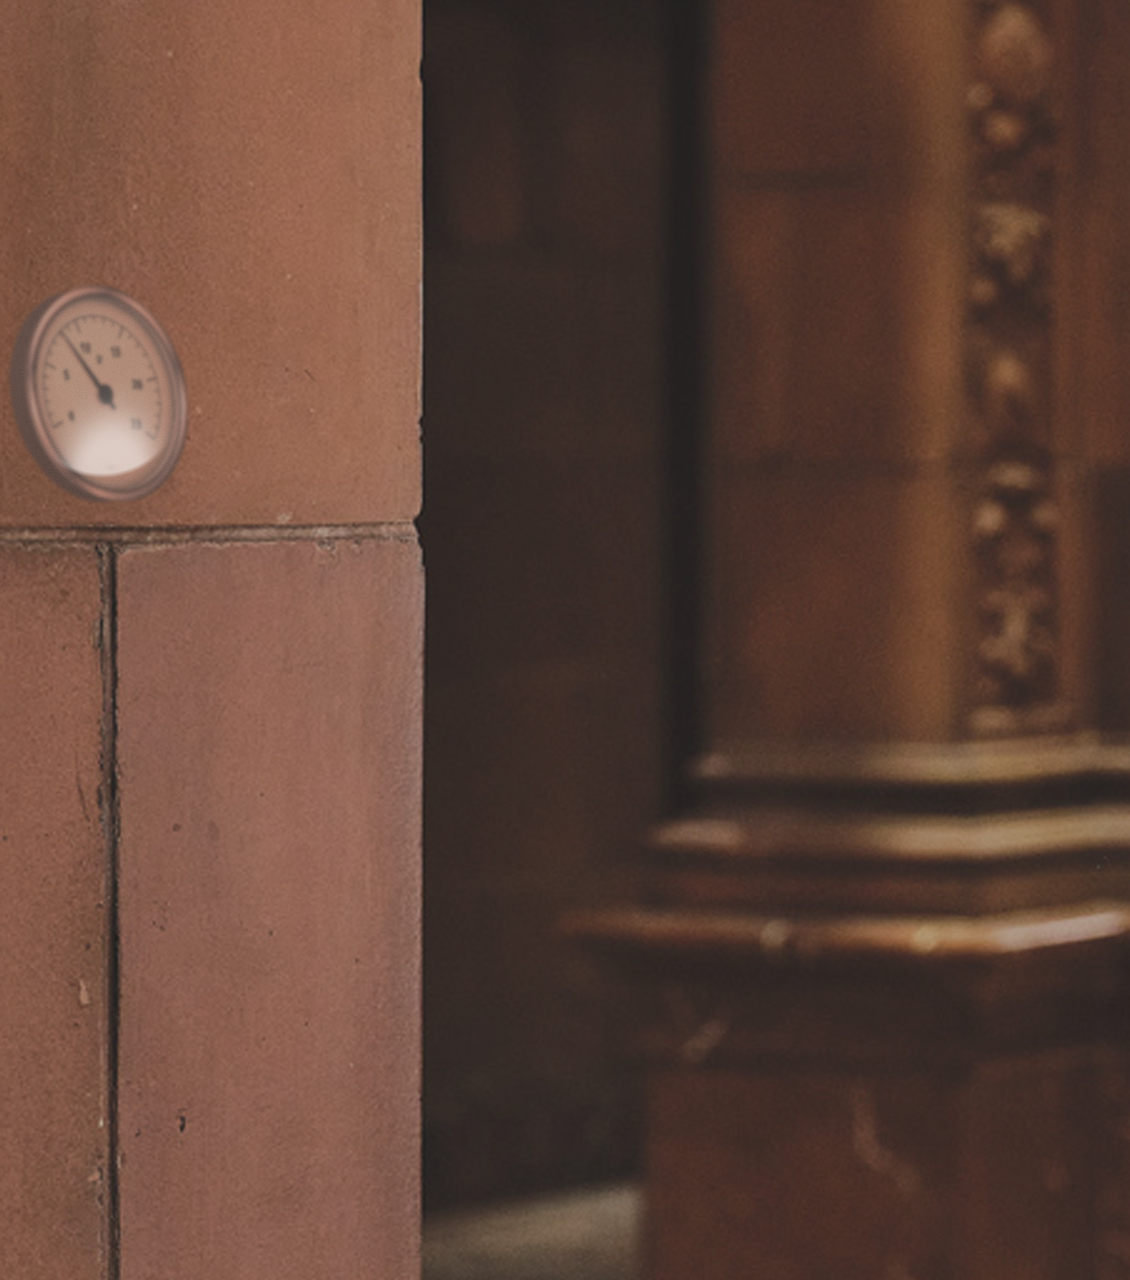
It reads 8 V
